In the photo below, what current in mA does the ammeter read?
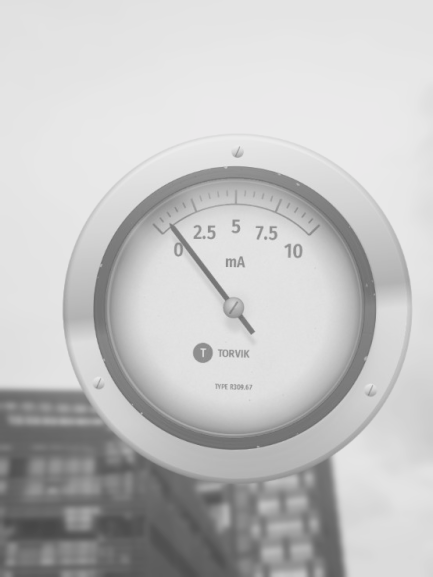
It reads 0.75 mA
